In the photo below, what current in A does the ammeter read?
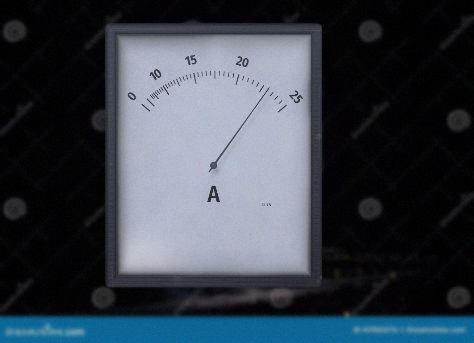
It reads 23 A
